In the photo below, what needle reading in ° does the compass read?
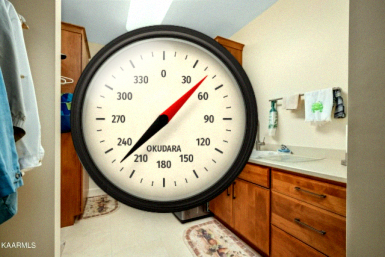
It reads 45 °
